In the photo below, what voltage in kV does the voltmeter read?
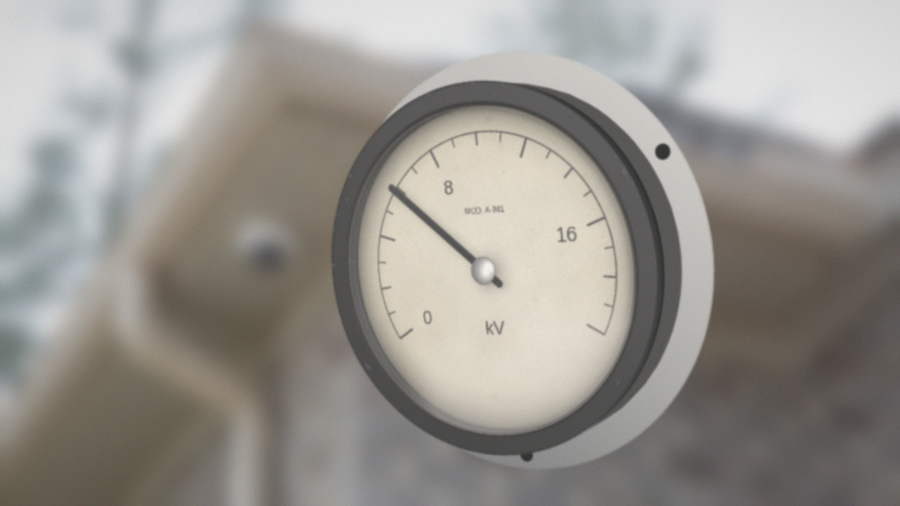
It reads 6 kV
